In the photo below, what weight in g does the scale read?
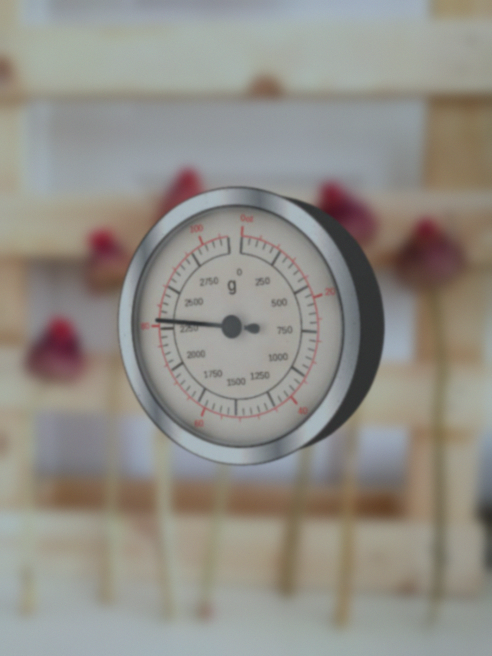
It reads 2300 g
